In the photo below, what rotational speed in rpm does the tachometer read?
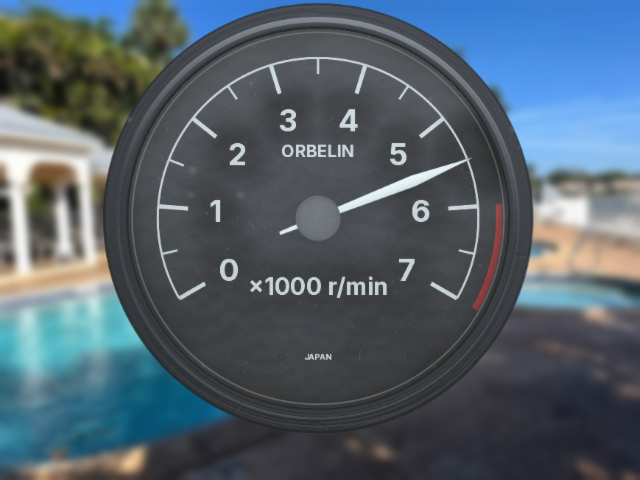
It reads 5500 rpm
